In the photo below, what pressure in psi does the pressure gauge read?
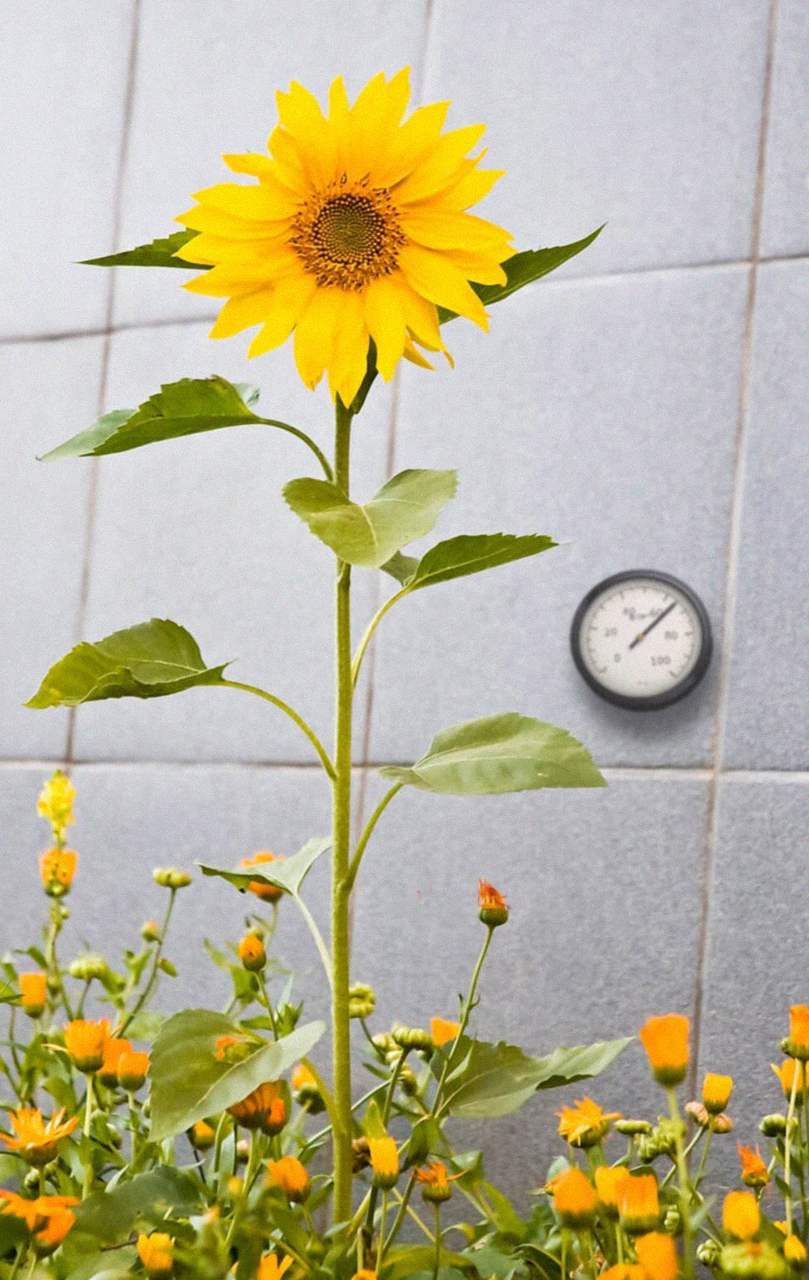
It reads 65 psi
